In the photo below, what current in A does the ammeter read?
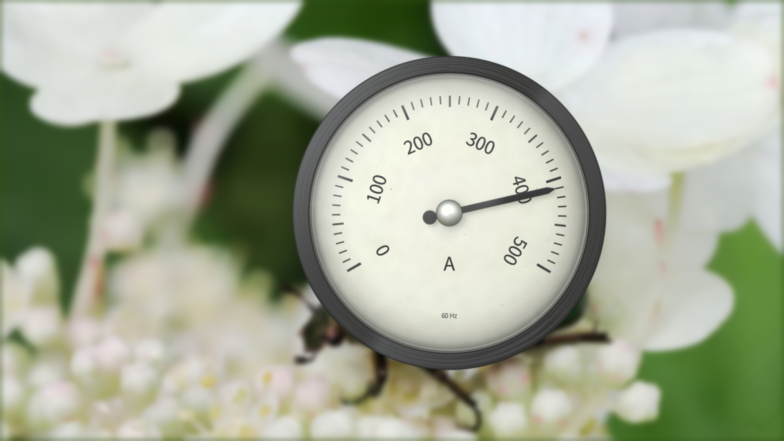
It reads 410 A
